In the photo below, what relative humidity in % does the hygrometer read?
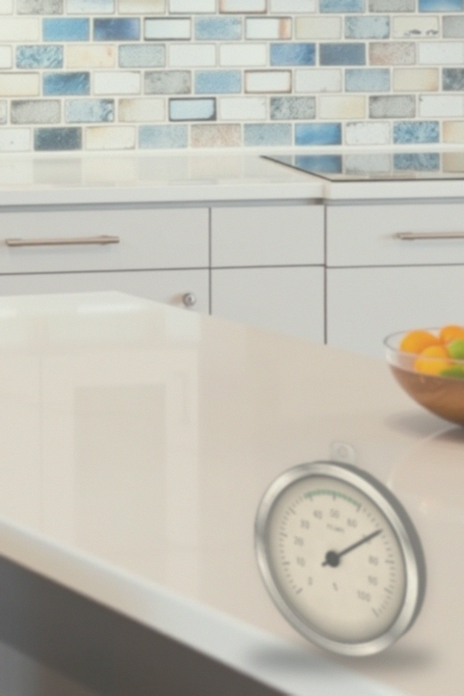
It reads 70 %
